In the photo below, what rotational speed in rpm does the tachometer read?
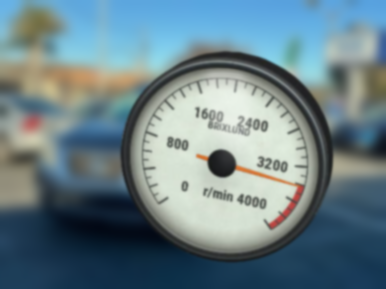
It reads 3400 rpm
